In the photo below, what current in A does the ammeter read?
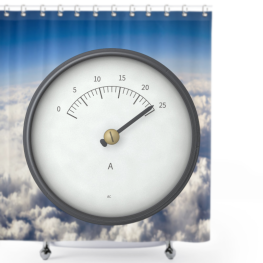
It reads 24 A
